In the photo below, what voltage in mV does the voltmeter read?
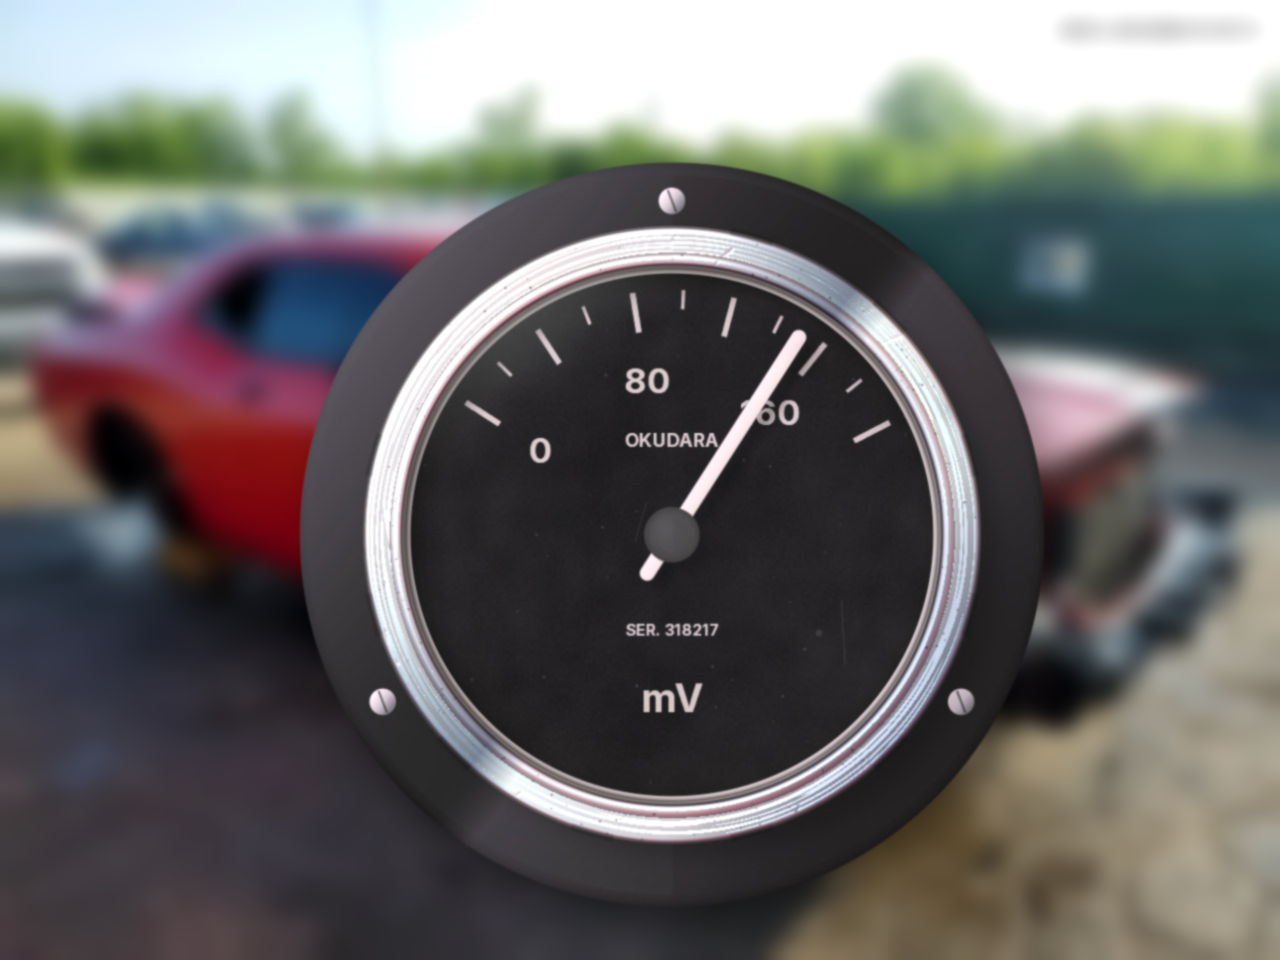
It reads 150 mV
